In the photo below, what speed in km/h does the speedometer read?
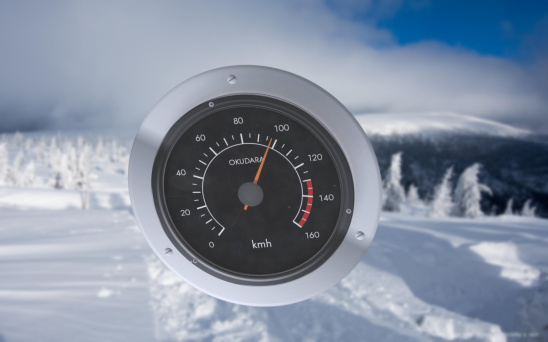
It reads 97.5 km/h
